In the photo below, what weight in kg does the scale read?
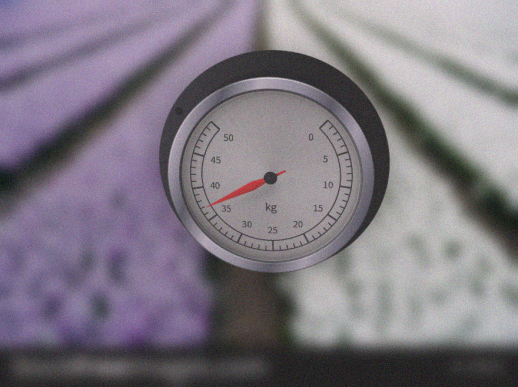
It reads 37 kg
